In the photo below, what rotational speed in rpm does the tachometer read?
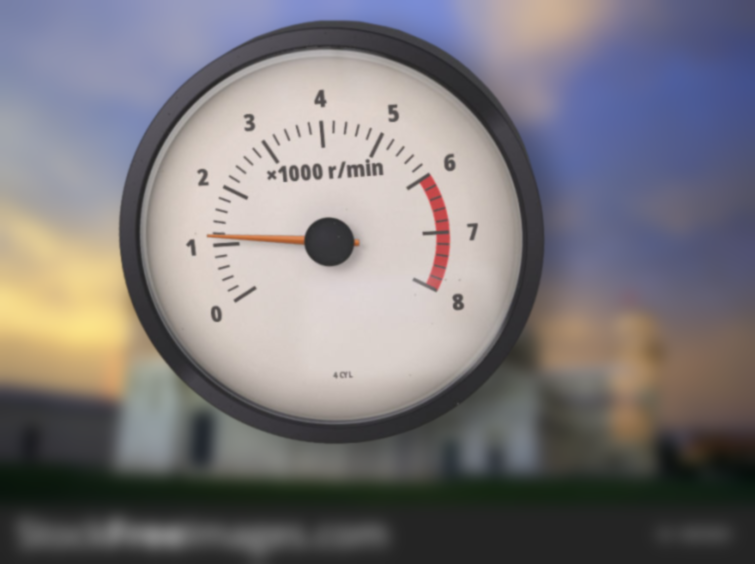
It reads 1200 rpm
